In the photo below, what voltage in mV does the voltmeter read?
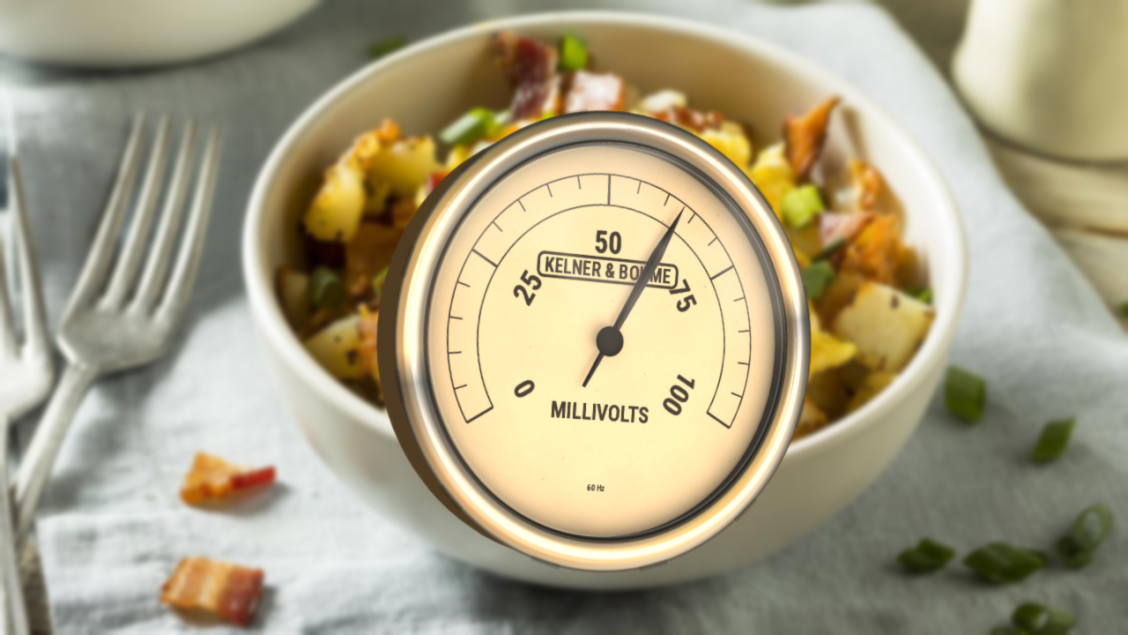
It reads 62.5 mV
